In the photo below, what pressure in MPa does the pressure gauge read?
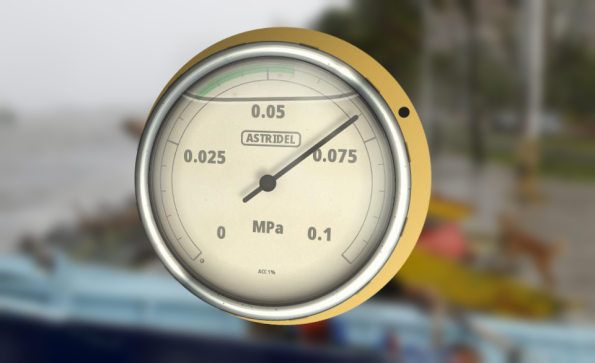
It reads 0.07 MPa
